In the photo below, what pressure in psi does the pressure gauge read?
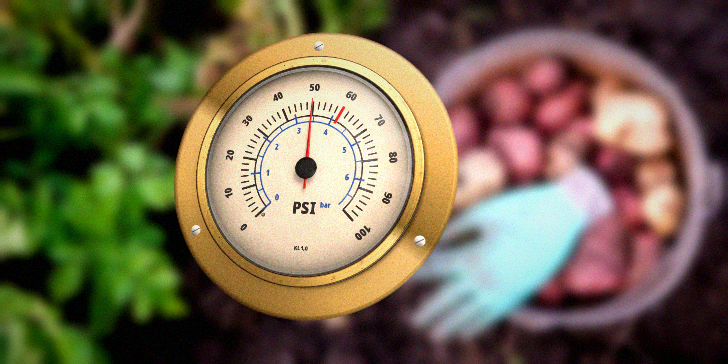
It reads 50 psi
